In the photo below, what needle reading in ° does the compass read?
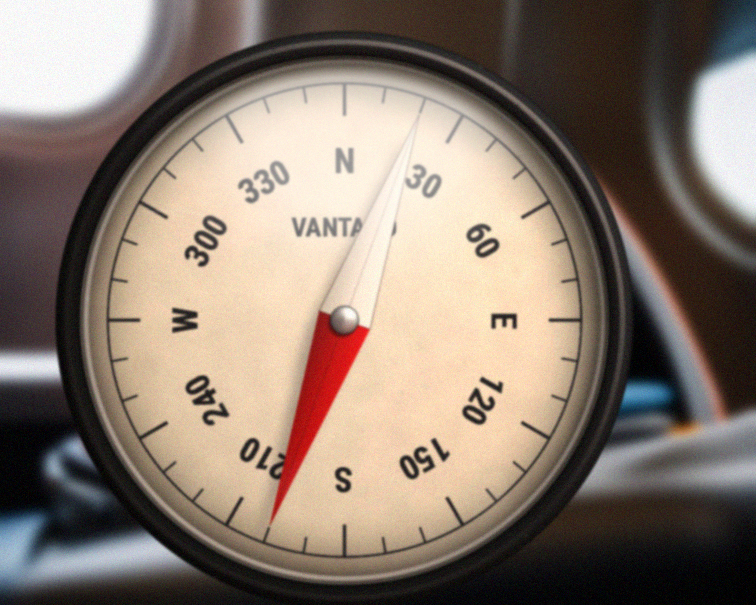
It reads 200 °
